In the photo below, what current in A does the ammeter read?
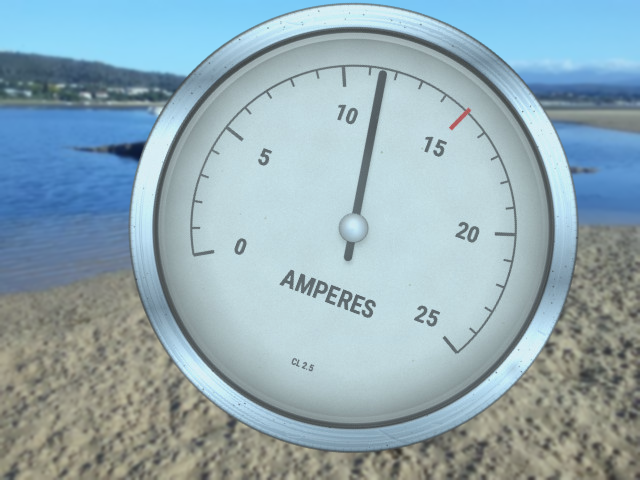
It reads 11.5 A
